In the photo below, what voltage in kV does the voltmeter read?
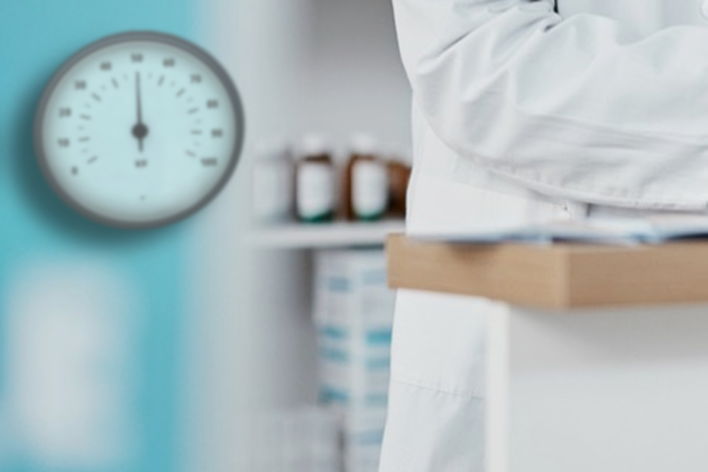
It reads 50 kV
